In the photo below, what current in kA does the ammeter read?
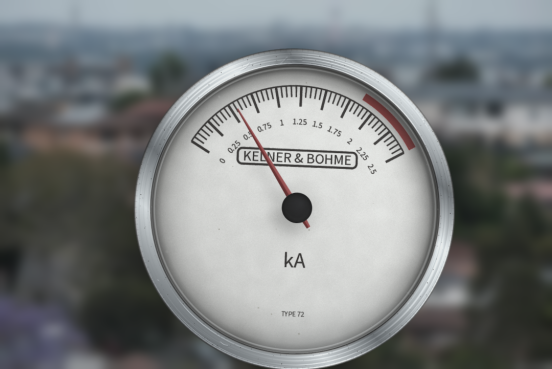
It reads 0.55 kA
